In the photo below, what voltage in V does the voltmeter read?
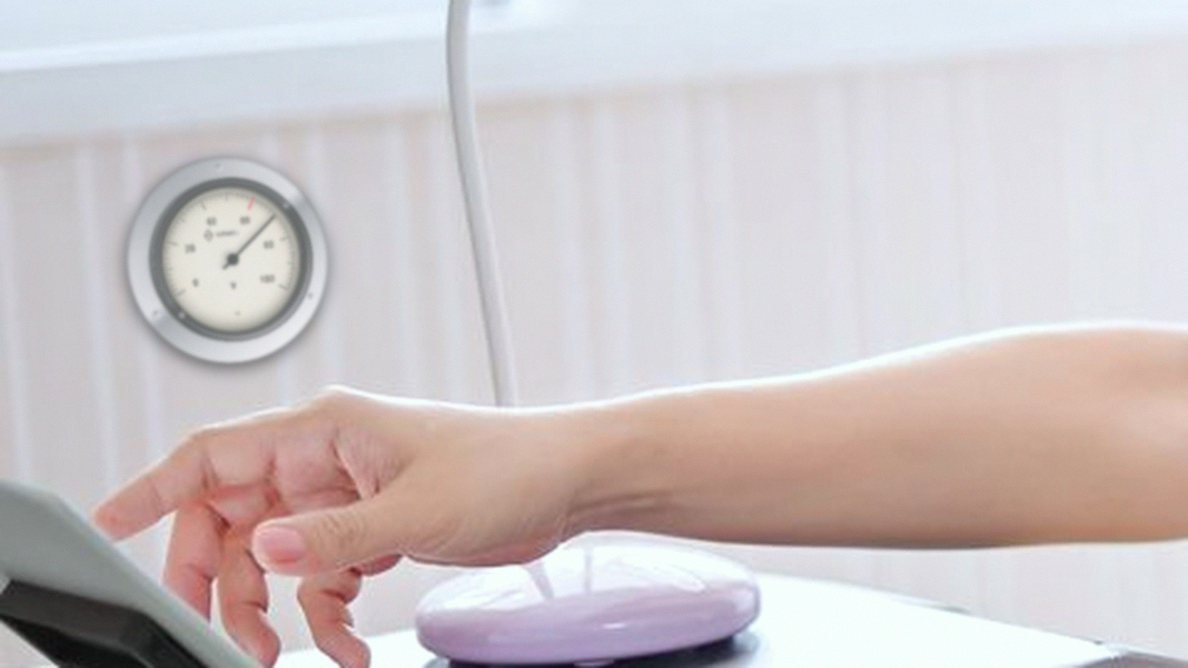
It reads 70 V
